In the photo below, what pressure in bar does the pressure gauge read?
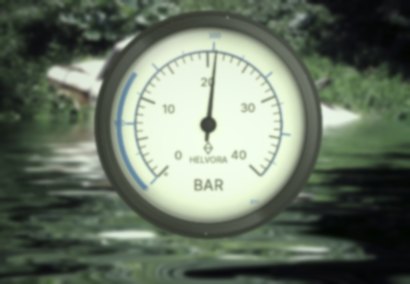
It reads 21 bar
